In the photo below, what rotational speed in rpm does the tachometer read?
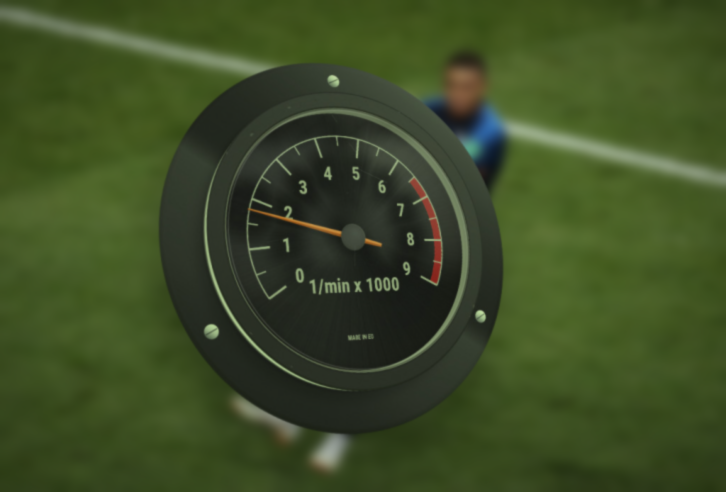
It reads 1750 rpm
